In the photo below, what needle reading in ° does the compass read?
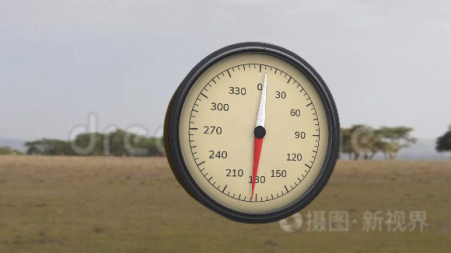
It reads 185 °
